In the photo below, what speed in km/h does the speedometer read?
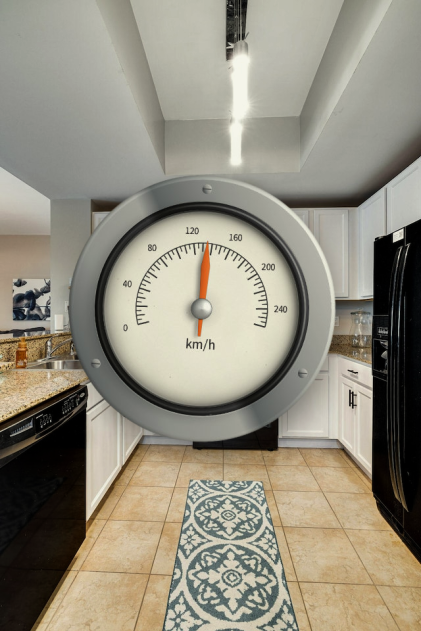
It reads 135 km/h
